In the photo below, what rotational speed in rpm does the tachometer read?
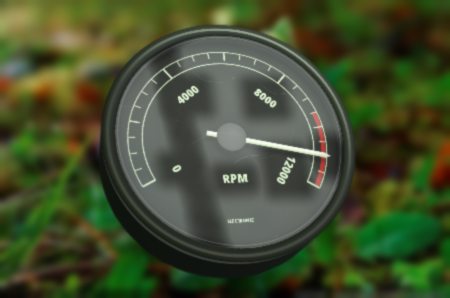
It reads 11000 rpm
